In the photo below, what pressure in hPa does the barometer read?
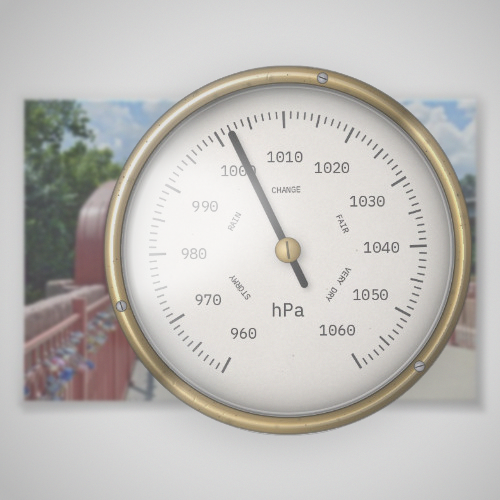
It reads 1002 hPa
